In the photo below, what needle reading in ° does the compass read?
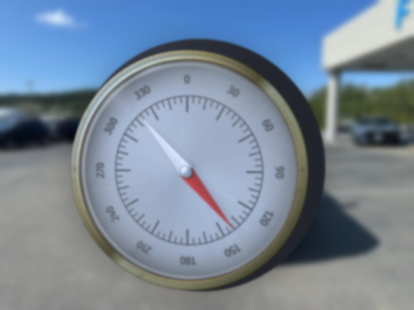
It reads 140 °
